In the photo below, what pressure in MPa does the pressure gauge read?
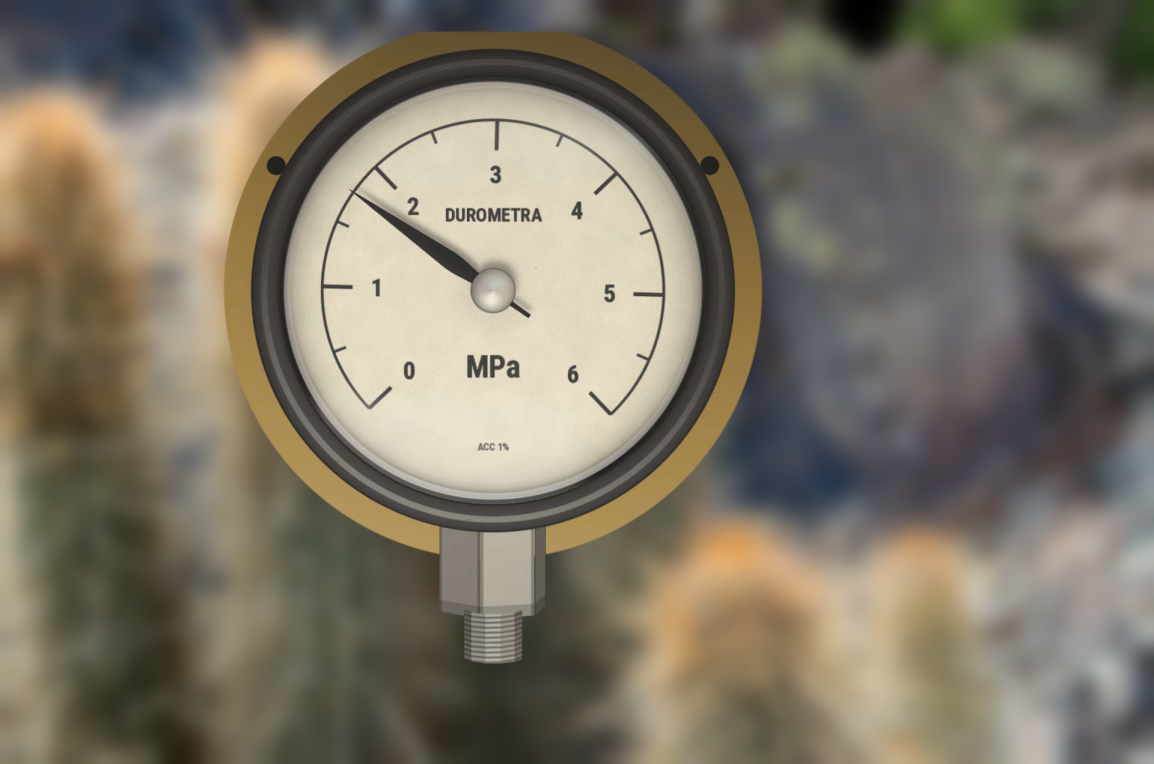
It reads 1.75 MPa
